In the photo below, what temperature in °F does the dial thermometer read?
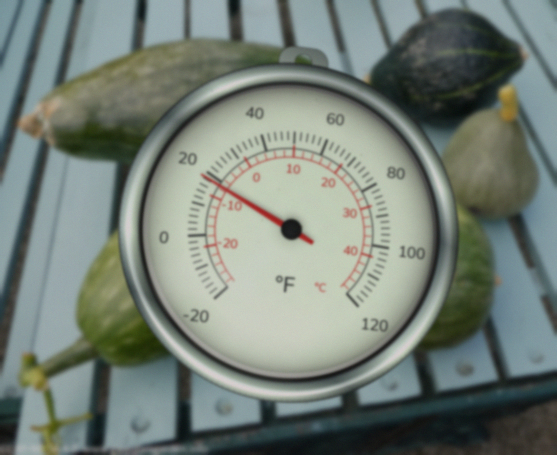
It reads 18 °F
